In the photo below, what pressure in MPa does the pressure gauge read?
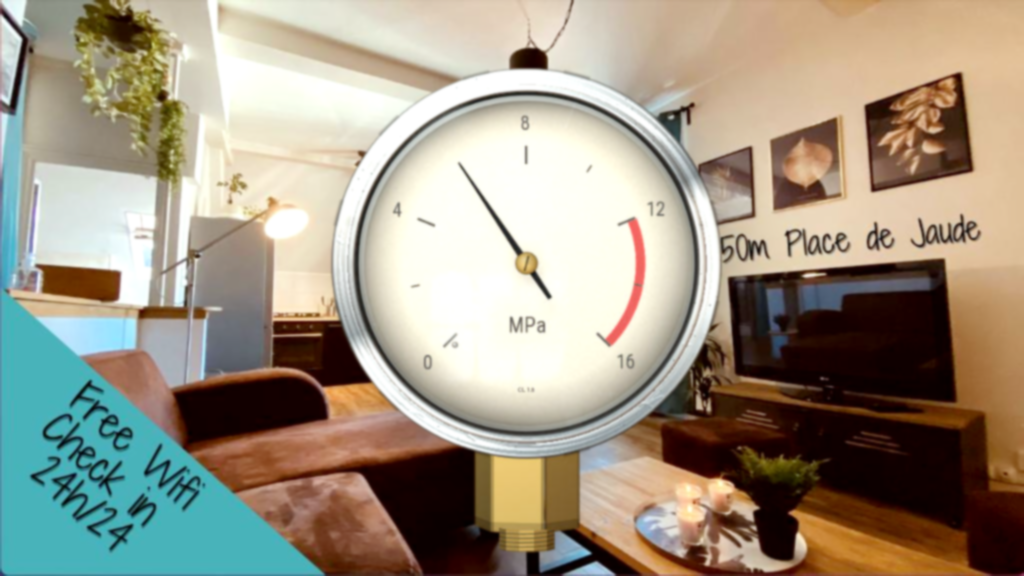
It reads 6 MPa
